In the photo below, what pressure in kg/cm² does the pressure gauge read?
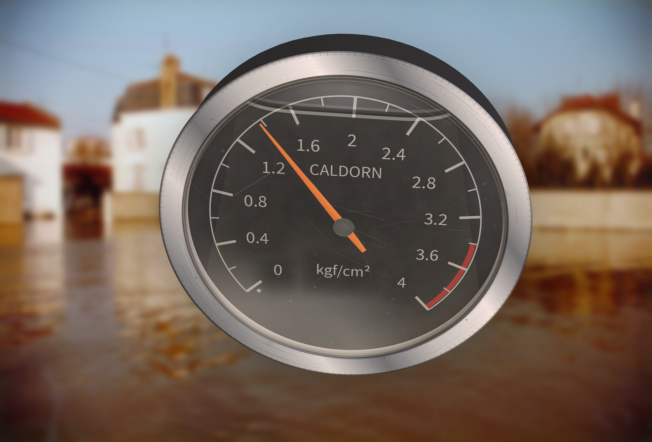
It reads 1.4 kg/cm²
